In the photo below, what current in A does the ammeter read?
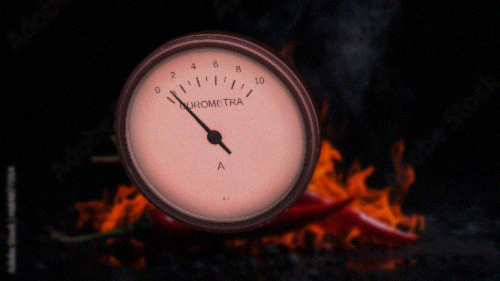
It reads 1 A
